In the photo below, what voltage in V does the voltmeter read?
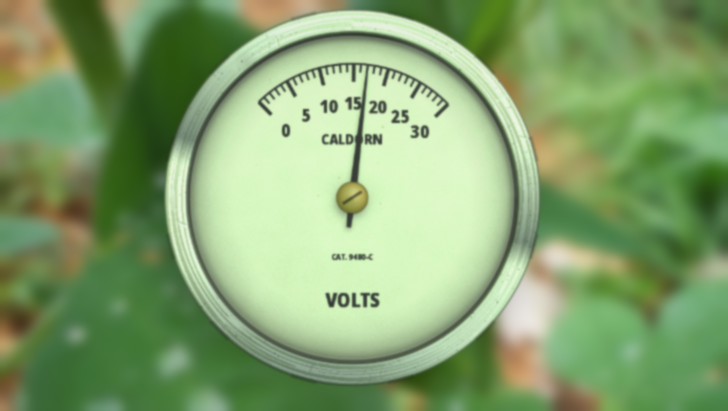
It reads 17 V
